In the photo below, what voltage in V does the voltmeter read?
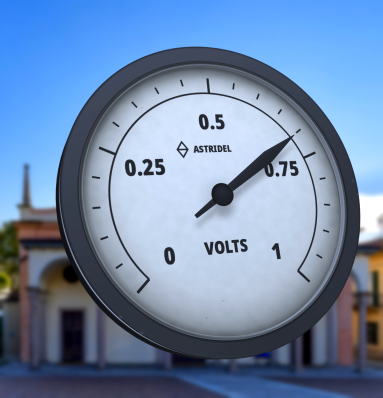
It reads 0.7 V
